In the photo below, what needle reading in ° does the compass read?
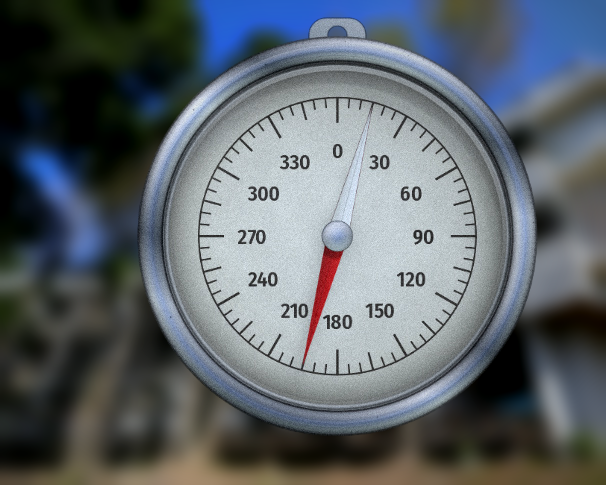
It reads 195 °
